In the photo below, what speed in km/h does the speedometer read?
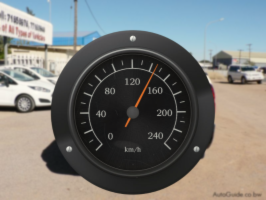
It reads 145 km/h
